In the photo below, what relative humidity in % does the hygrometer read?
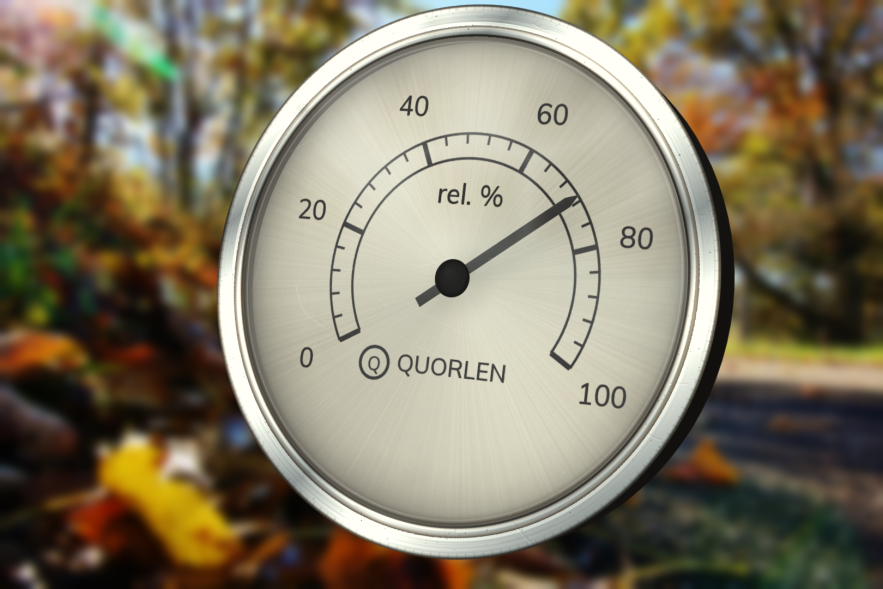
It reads 72 %
